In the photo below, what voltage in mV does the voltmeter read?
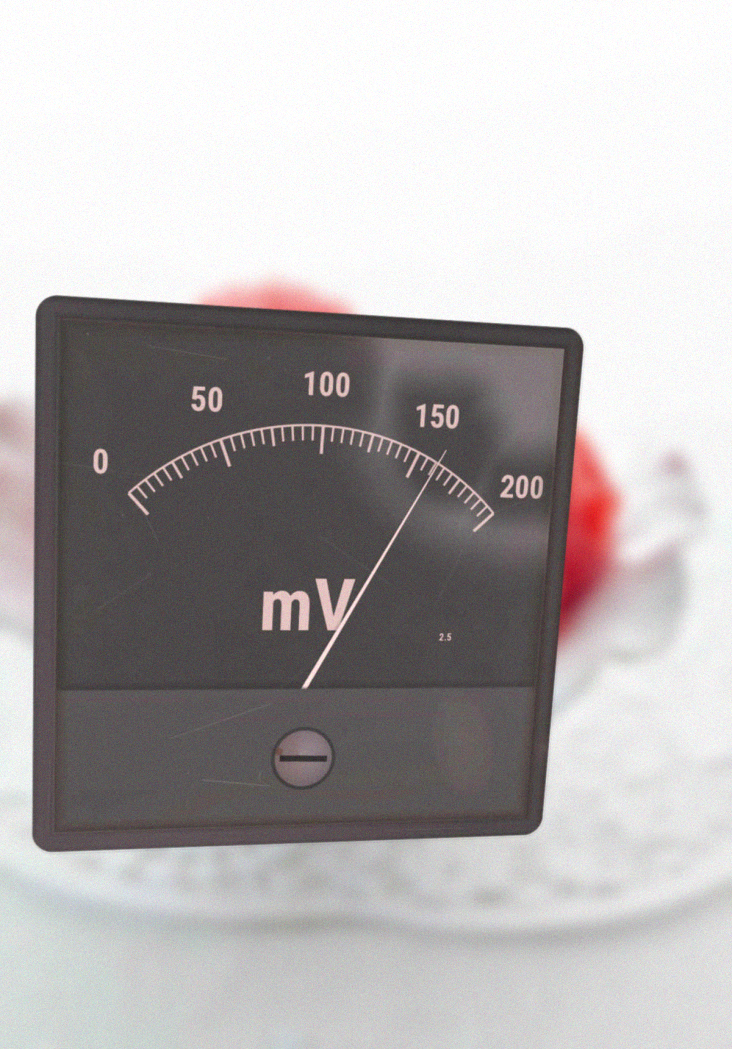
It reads 160 mV
